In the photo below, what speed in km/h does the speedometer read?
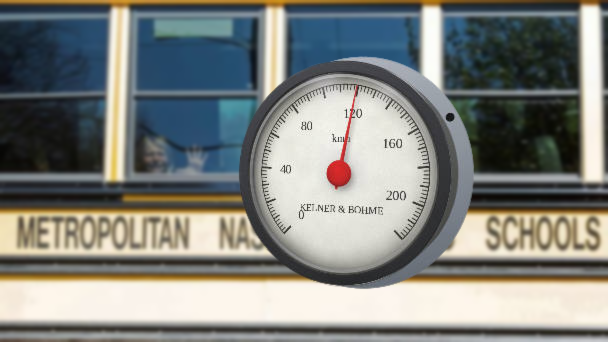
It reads 120 km/h
